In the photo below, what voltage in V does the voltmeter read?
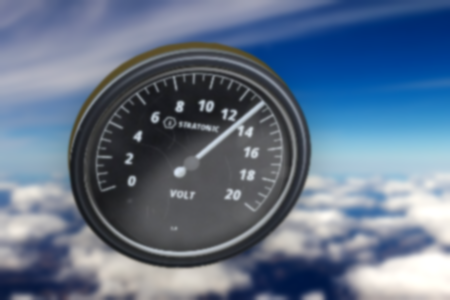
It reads 13 V
